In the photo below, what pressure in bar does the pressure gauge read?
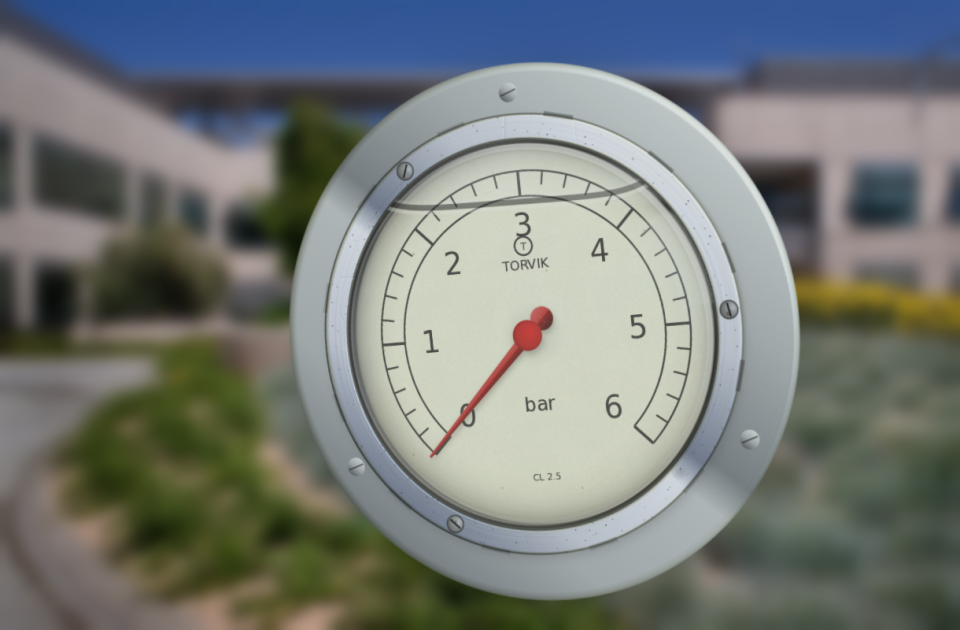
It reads 0 bar
